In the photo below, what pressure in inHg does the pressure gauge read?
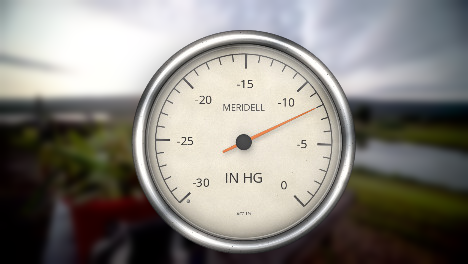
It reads -8 inHg
